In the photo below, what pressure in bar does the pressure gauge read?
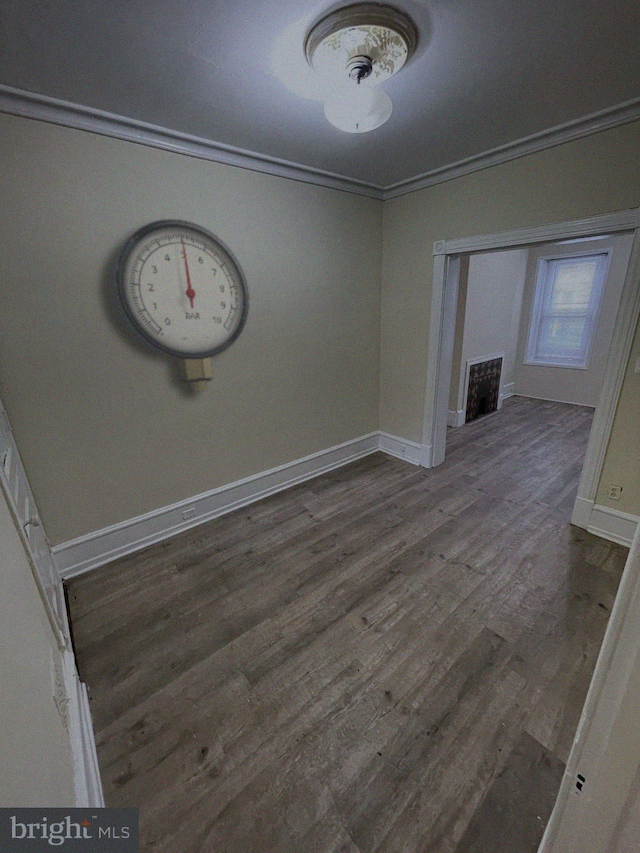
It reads 5 bar
